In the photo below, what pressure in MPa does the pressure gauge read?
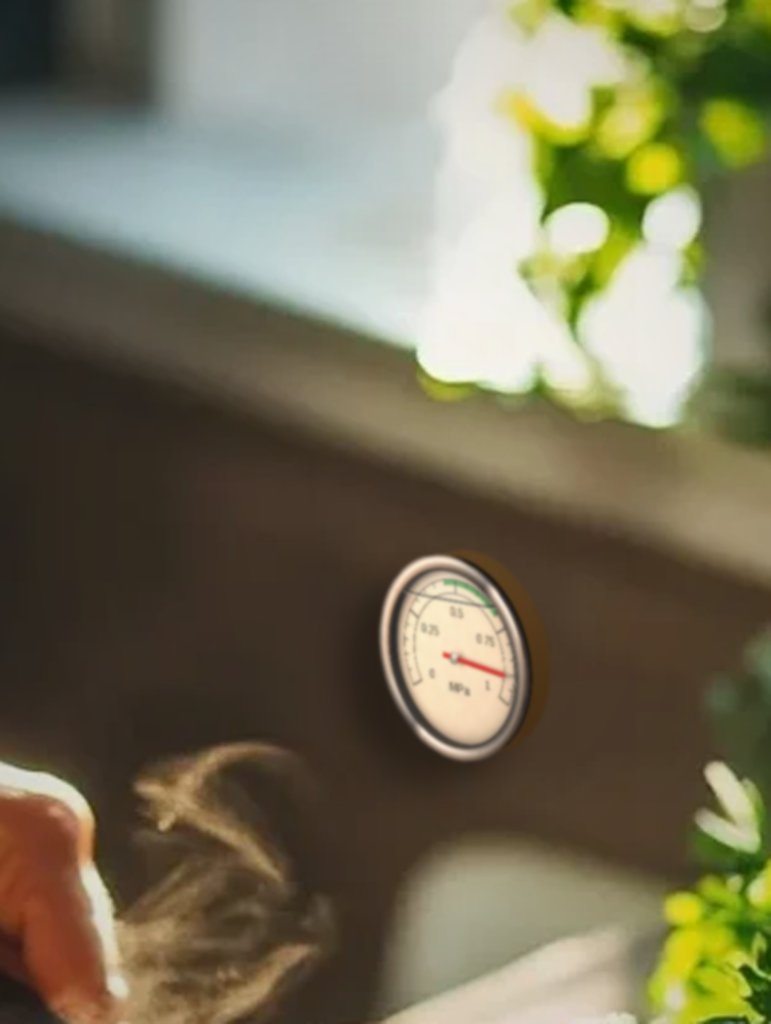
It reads 0.9 MPa
